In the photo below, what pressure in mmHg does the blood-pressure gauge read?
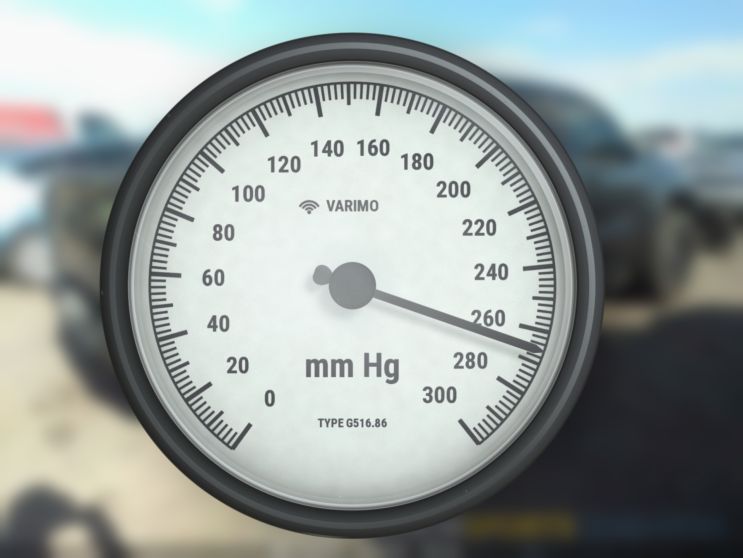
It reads 266 mmHg
